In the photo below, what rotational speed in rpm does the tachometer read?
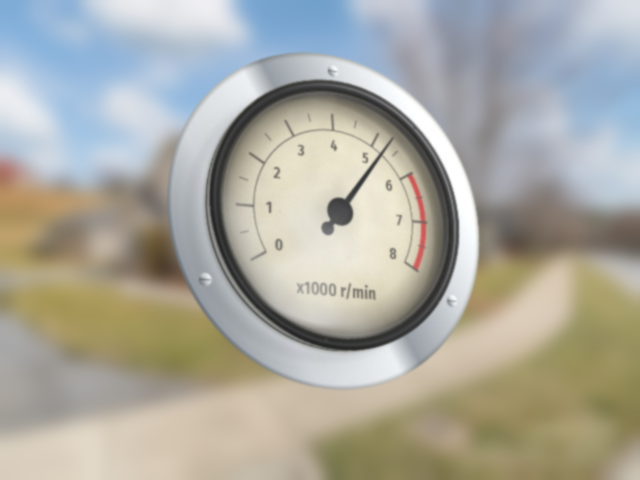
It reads 5250 rpm
